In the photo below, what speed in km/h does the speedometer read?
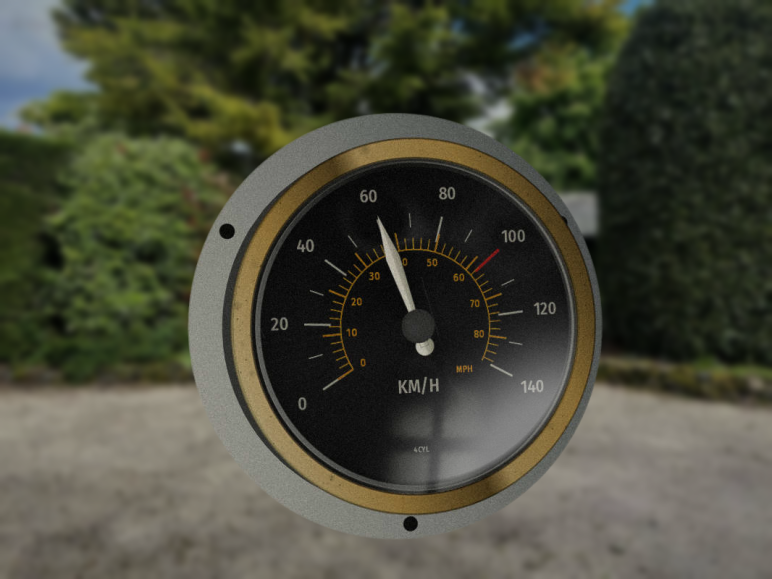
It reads 60 km/h
